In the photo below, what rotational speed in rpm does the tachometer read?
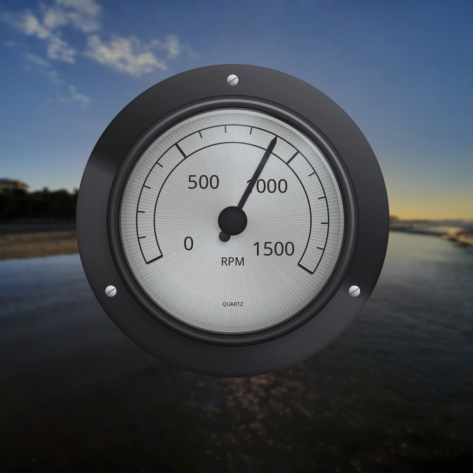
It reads 900 rpm
